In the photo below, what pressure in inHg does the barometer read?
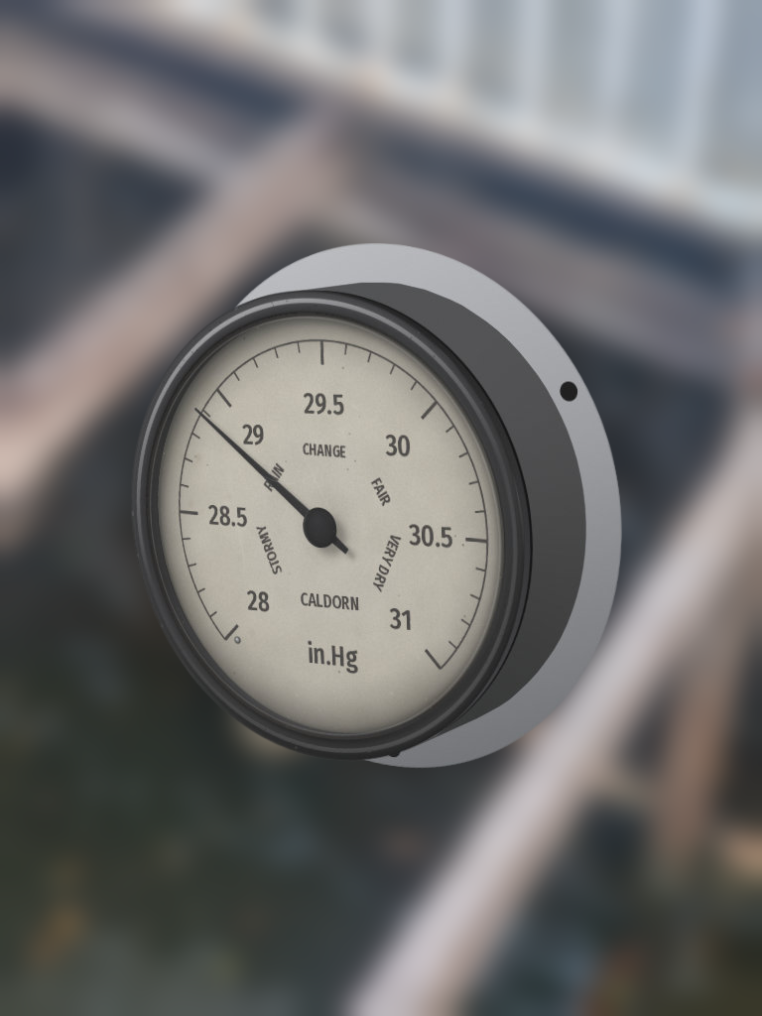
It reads 28.9 inHg
